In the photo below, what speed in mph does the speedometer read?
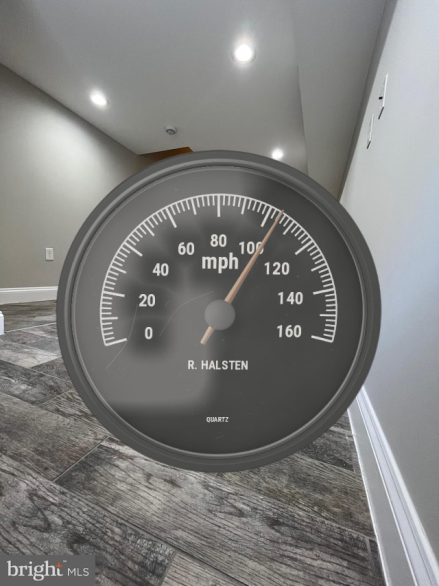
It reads 104 mph
